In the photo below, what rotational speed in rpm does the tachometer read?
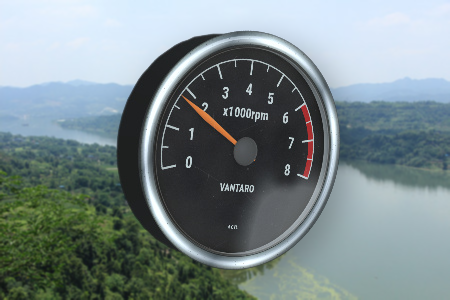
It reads 1750 rpm
